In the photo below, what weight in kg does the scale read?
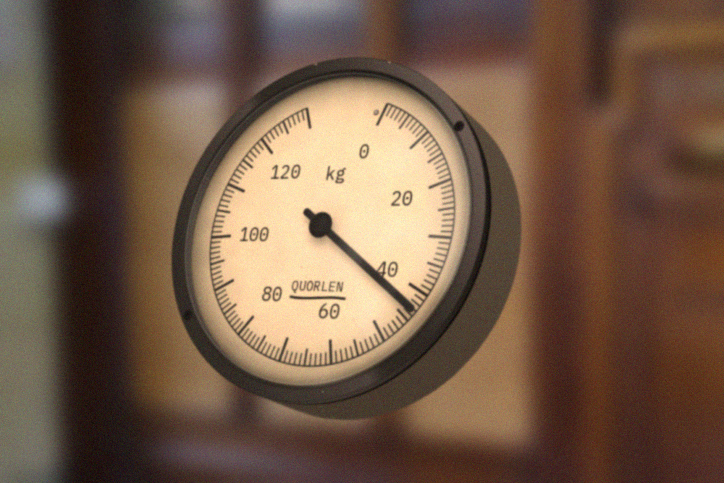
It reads 43 kg
